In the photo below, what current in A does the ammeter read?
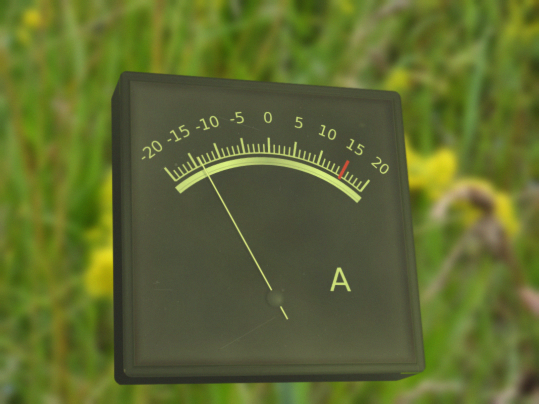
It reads -14 A
